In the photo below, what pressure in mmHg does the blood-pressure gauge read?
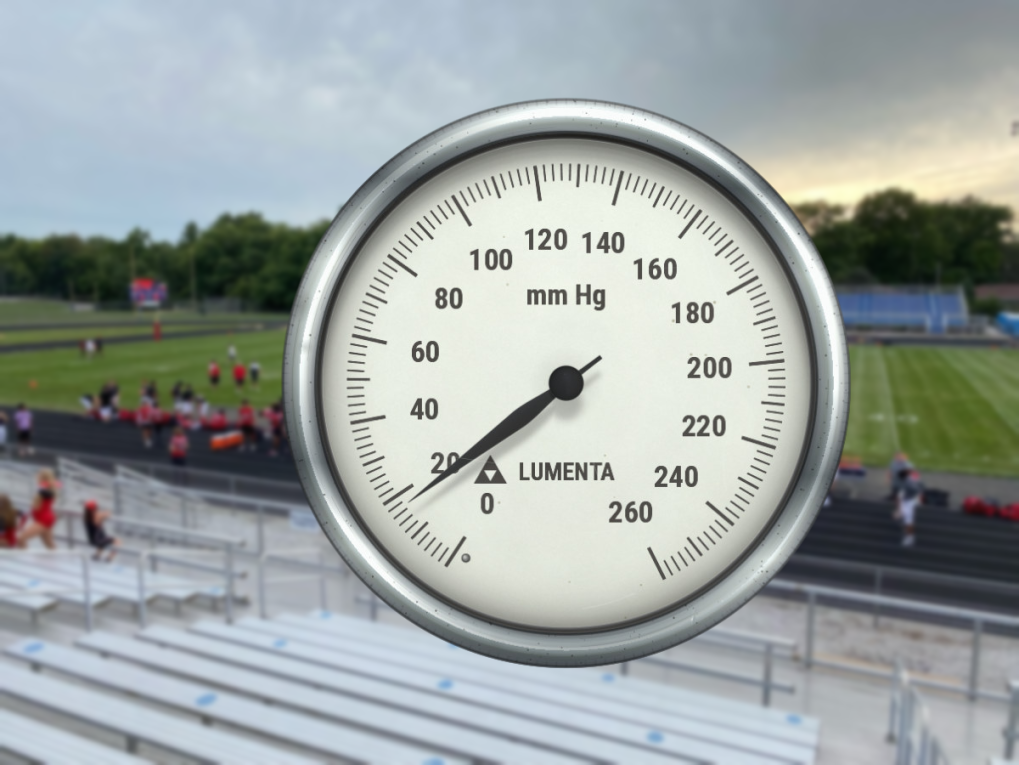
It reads 17 mmHg
